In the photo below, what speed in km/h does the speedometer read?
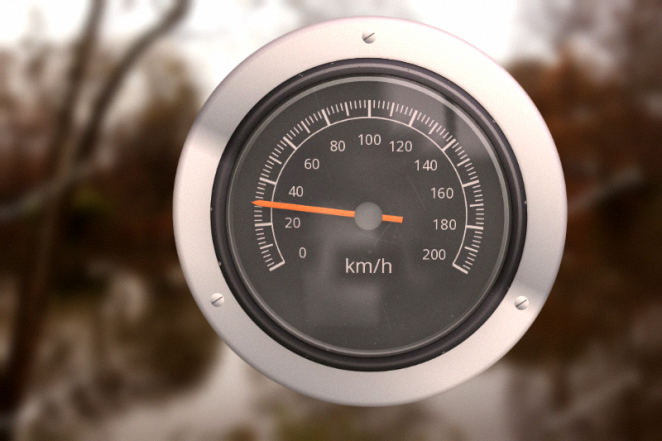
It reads 30 km/h
